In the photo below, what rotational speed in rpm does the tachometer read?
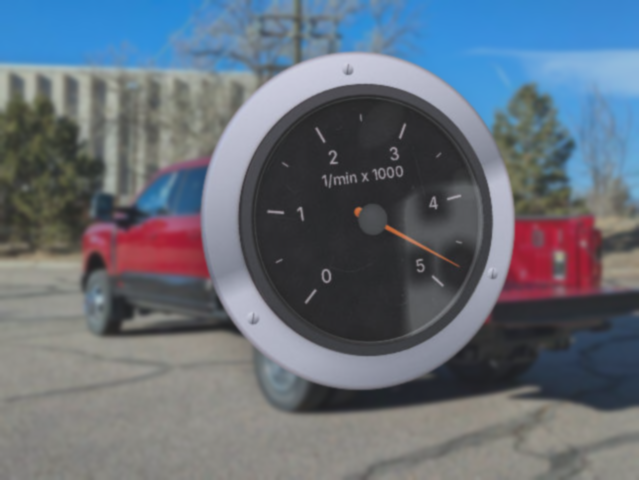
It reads 4750 rpm
